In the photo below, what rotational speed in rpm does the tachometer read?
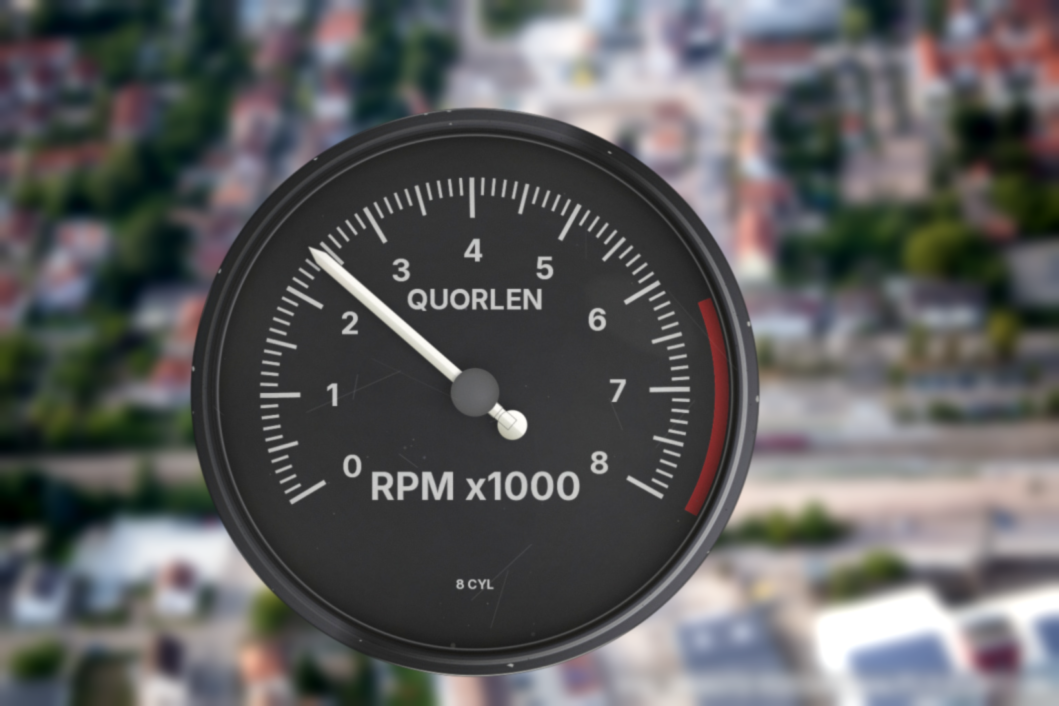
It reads 2400 rpm
